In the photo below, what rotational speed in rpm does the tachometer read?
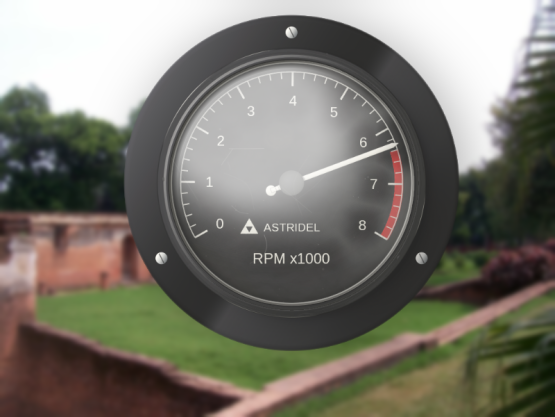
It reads 6300 rpm
